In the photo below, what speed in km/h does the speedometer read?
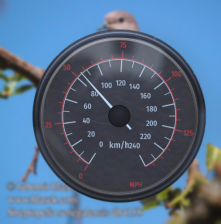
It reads 85 km/h
